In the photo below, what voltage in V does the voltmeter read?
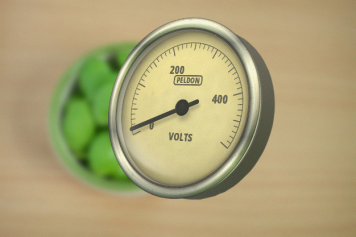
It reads 10 V
